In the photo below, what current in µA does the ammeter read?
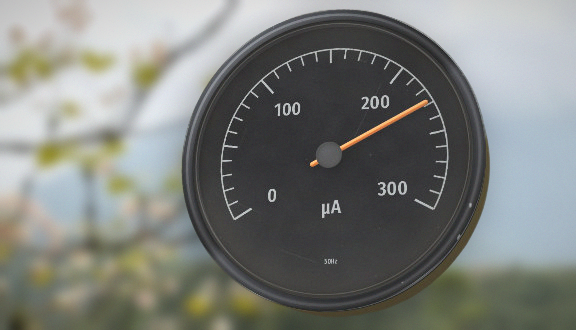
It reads 230 µA
